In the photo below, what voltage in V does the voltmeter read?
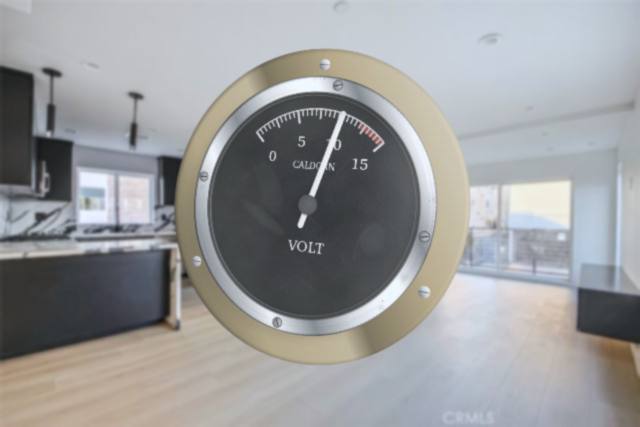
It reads 10 V
